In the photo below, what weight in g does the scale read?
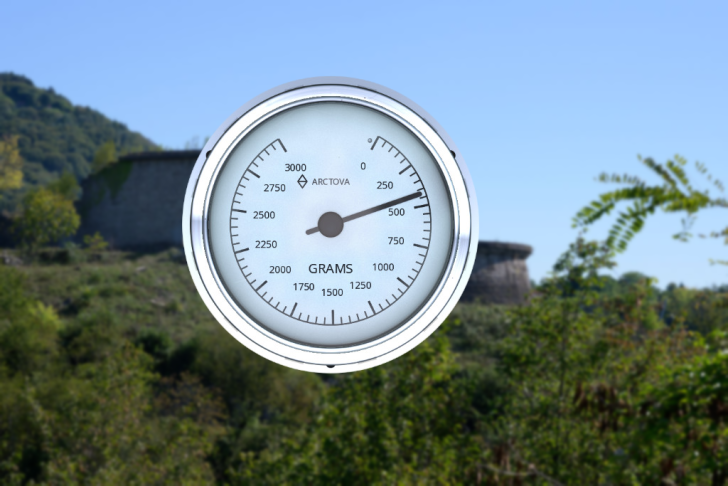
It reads 425 g
